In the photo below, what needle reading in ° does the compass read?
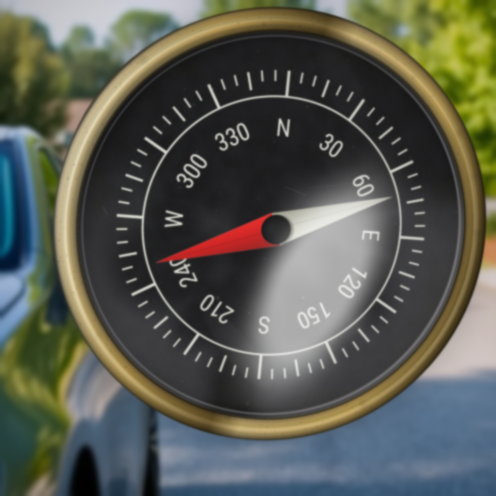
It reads 250 °
